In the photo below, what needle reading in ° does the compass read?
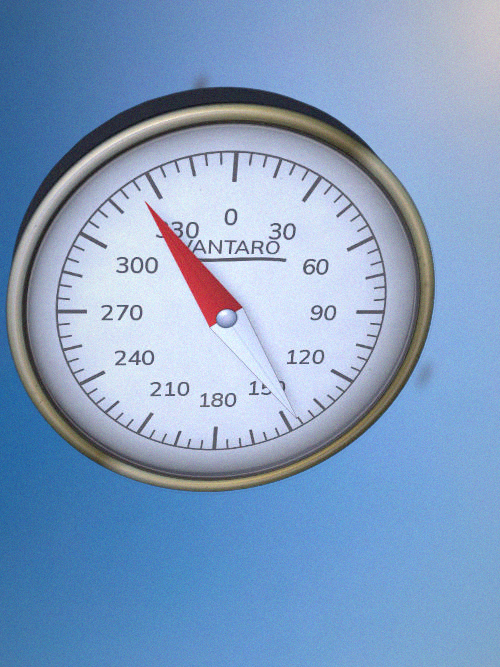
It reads 325 °
